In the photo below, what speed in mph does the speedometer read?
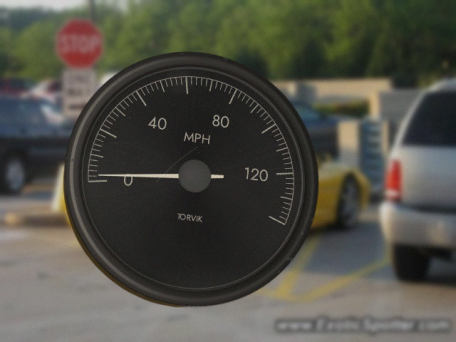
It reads 2 mph
